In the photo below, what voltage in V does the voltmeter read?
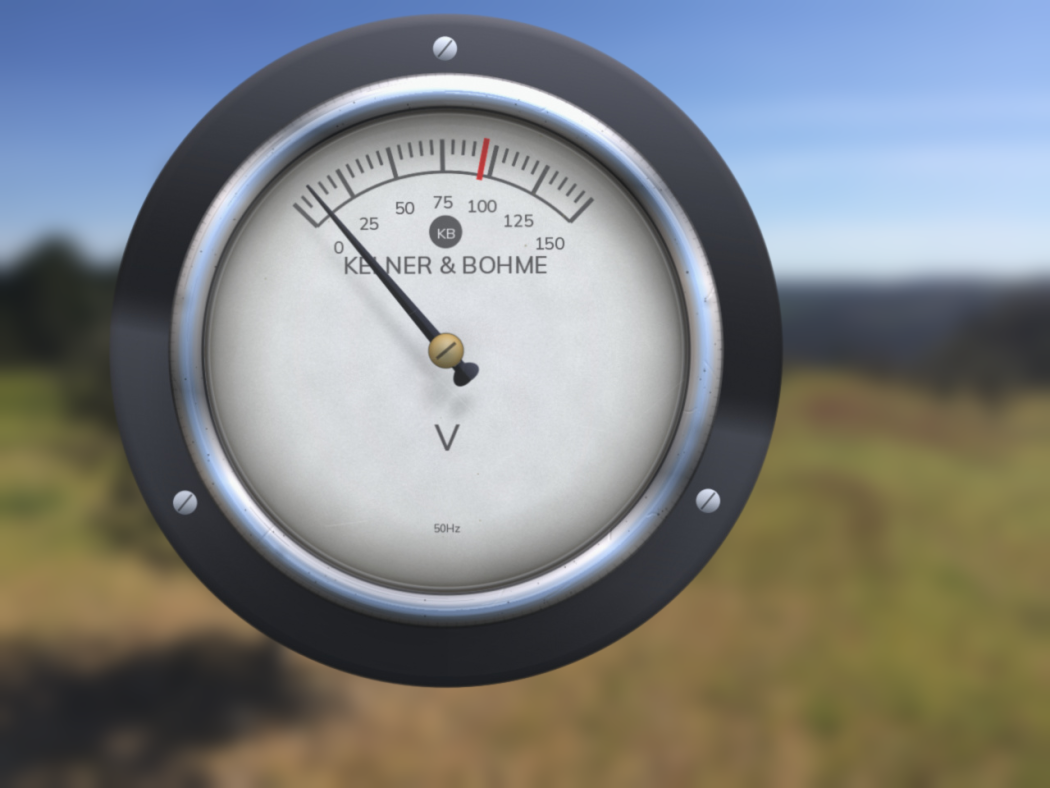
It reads 10 V
